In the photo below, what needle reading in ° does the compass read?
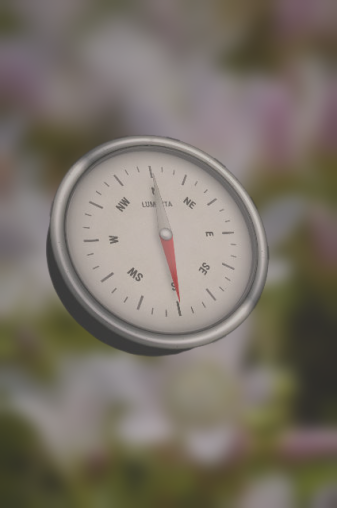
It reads 180 °
